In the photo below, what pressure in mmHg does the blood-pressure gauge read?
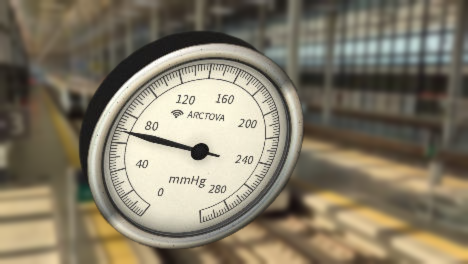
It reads 70 mmHg
